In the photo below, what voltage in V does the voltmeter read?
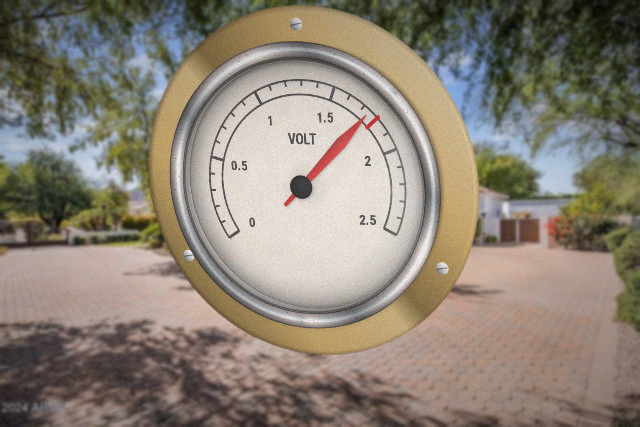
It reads 1.75 V
